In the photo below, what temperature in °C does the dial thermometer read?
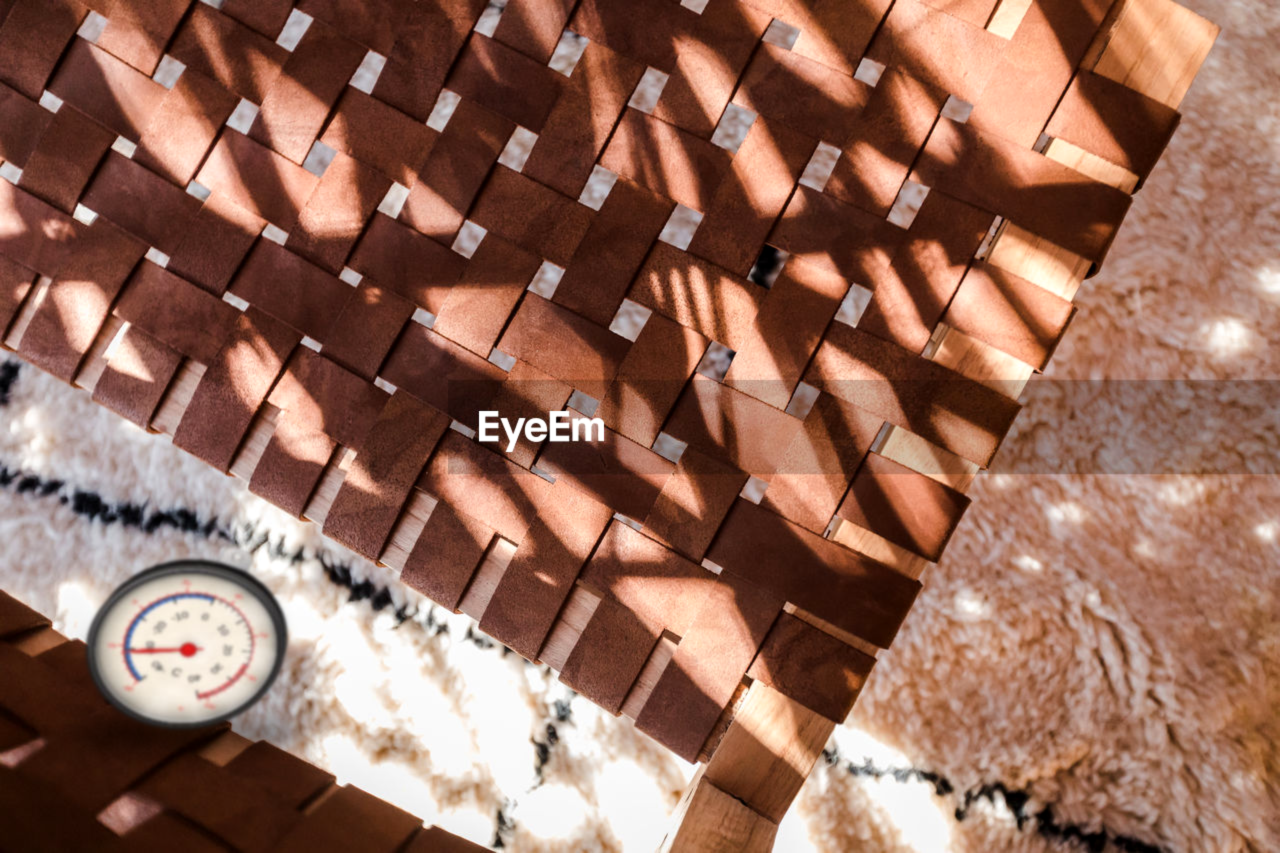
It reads -30 °C
